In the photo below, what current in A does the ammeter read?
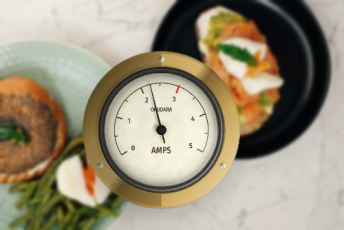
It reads 2.25 A
